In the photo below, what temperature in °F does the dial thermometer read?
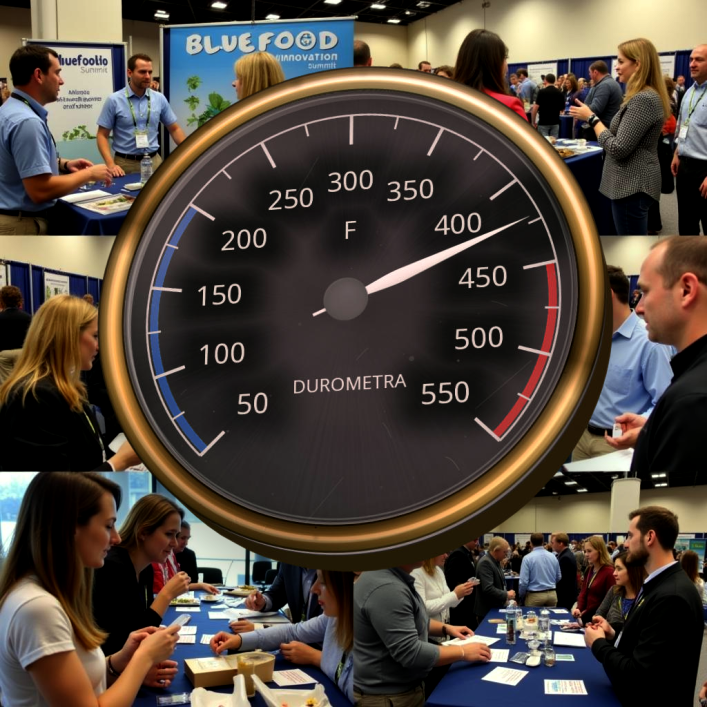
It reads 425 °F
